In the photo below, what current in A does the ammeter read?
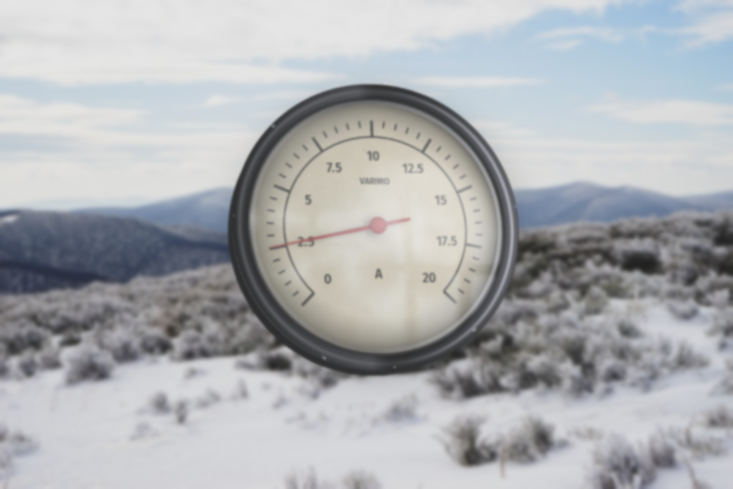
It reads 2.5 A
